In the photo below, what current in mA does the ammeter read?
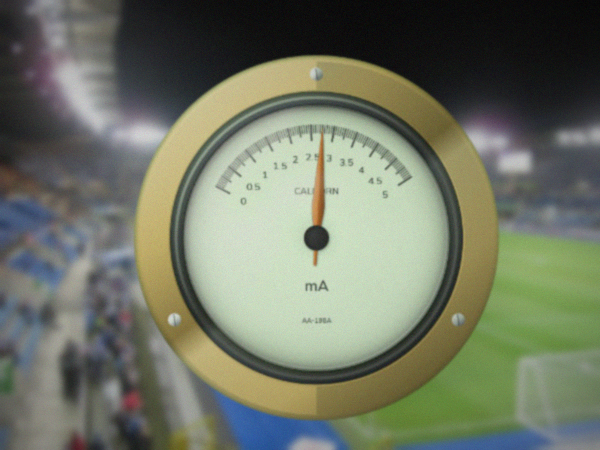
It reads 2.75 mA
